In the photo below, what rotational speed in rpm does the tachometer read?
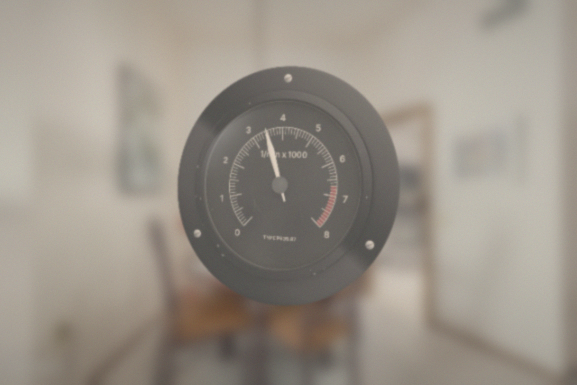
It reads 3500 rpm
